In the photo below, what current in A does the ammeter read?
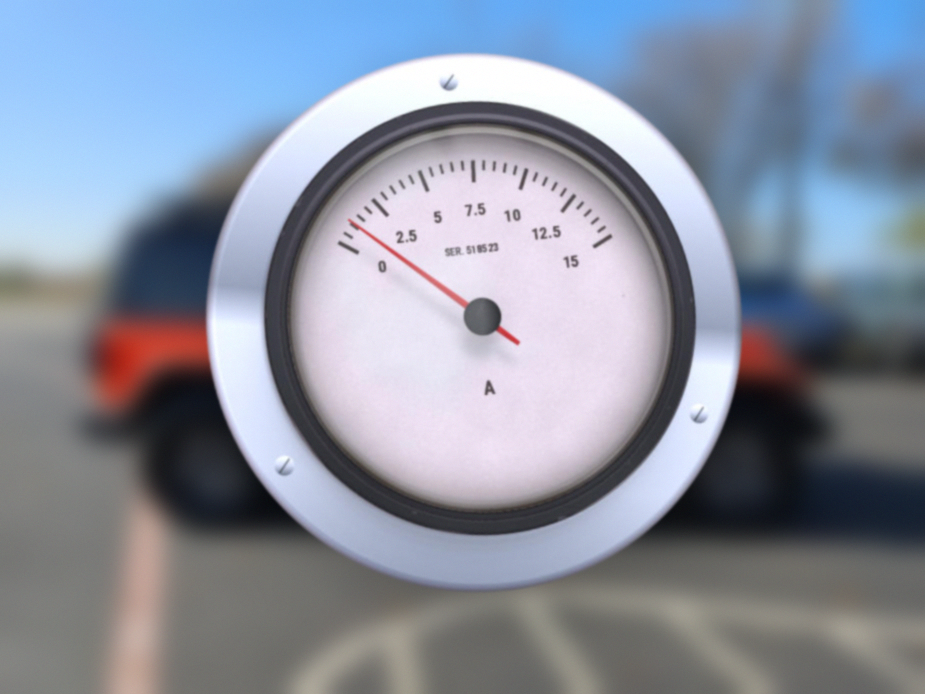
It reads 1 A
